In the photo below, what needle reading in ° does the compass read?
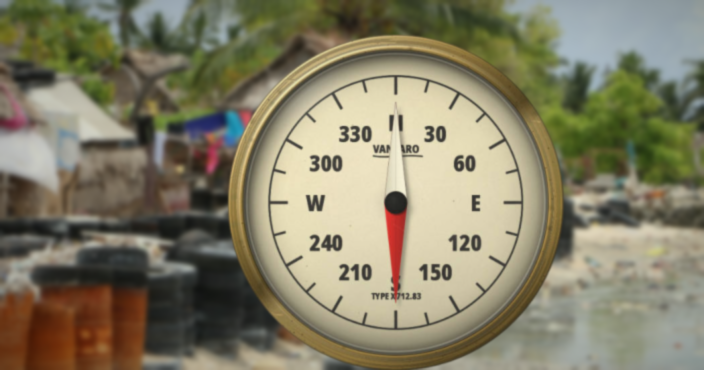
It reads 180 °
